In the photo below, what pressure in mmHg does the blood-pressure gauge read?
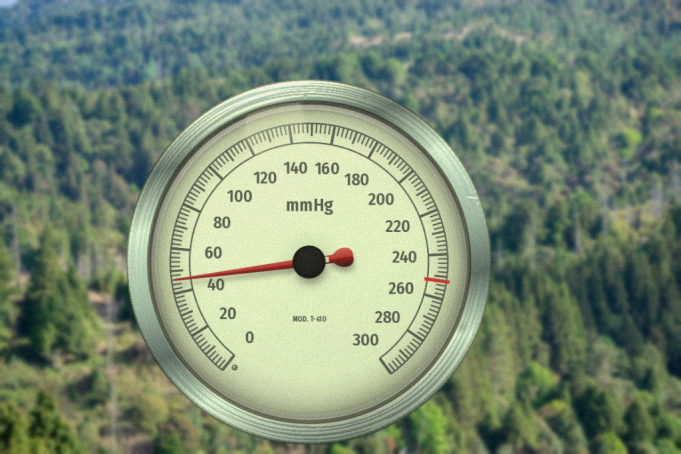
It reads 46 mmHg
